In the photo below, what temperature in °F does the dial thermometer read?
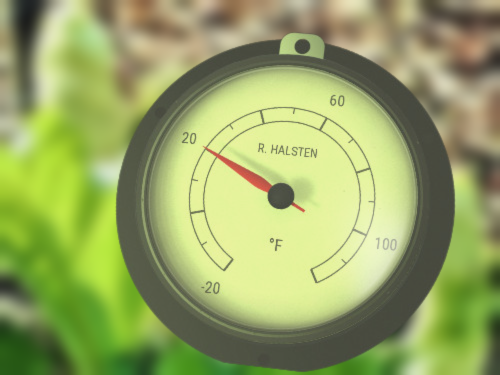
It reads 20 °F
